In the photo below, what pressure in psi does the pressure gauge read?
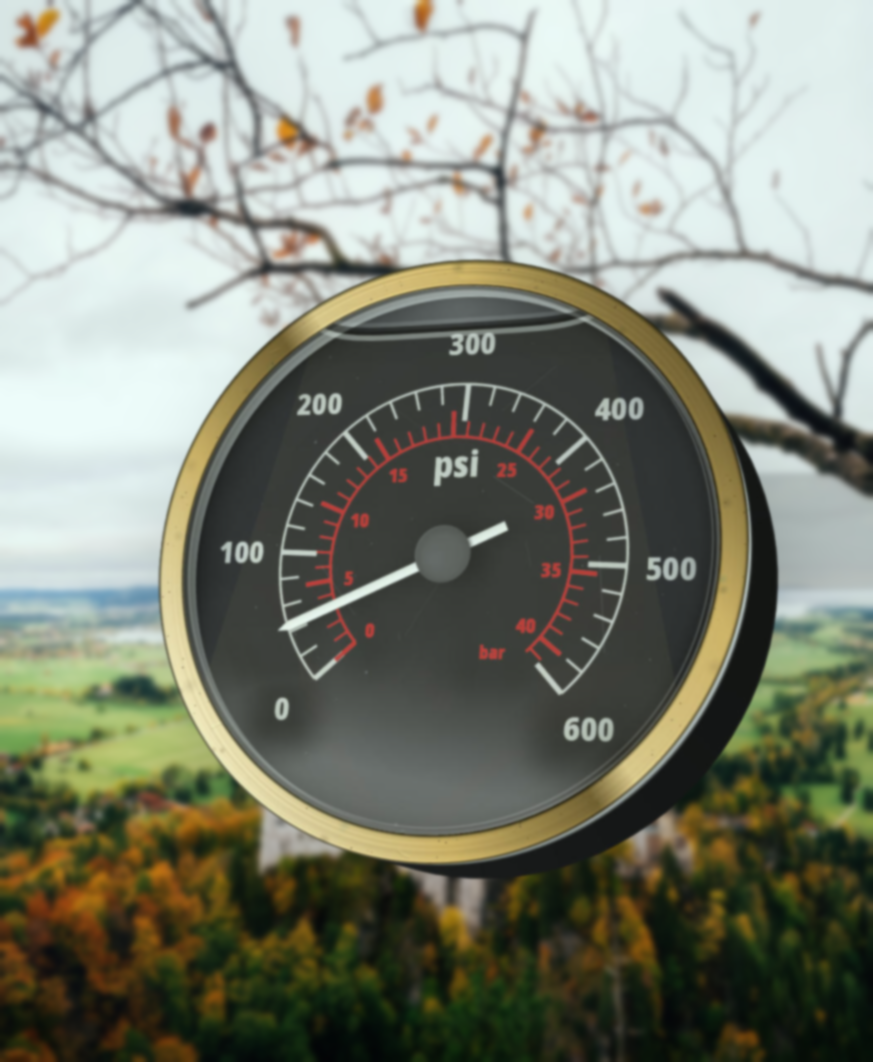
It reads 40 psi
